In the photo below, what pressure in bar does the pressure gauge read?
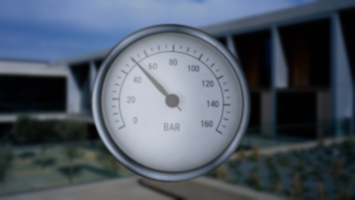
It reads 50 bar
